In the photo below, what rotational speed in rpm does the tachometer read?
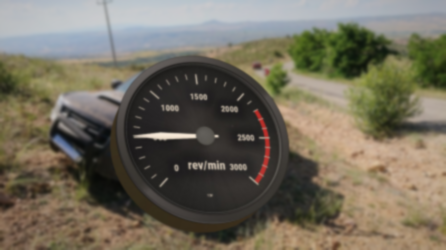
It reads 500 rpm
